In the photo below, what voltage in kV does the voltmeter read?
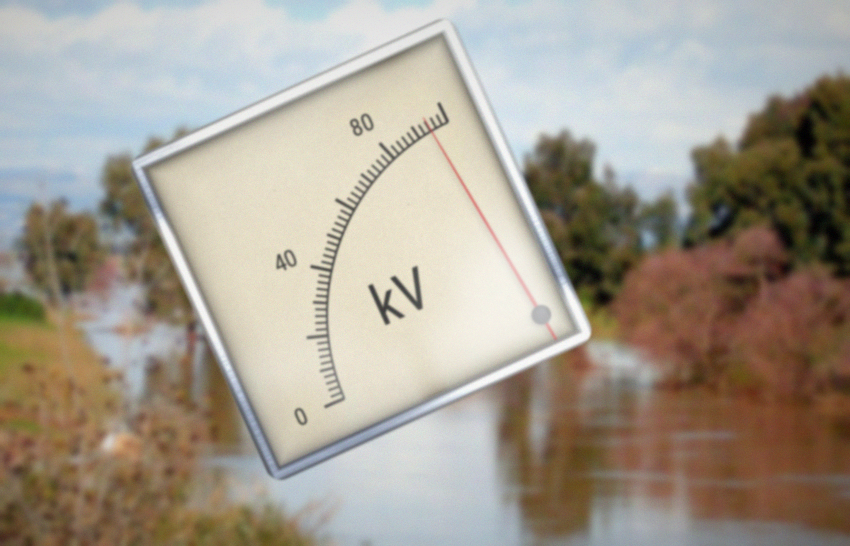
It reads 94 kV
